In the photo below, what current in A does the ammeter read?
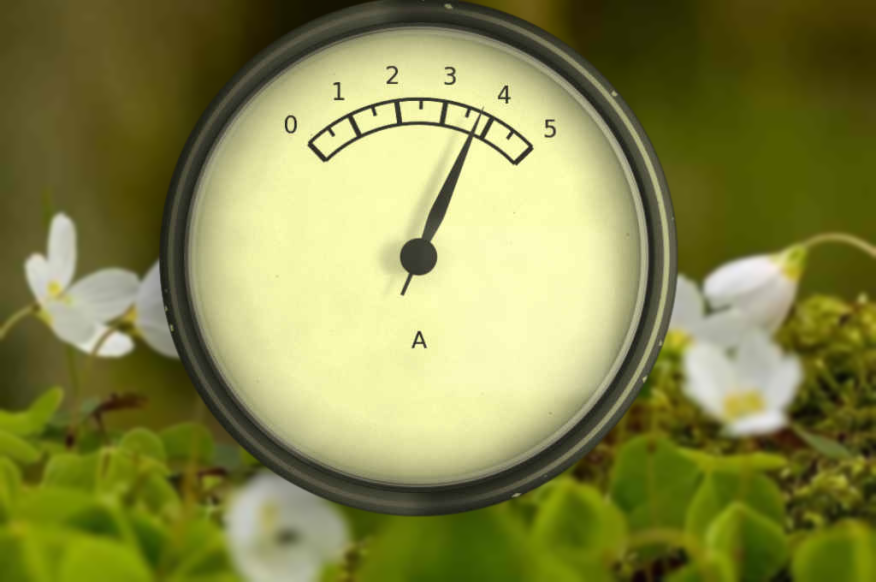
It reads 3.75 A
